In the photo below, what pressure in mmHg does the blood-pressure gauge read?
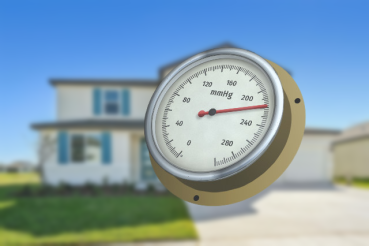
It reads 220 mmHg
